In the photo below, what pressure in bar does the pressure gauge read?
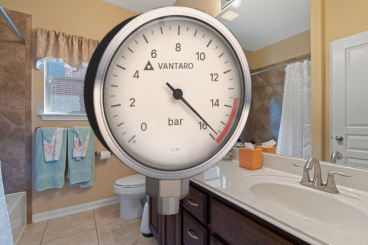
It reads 15.75 bar
